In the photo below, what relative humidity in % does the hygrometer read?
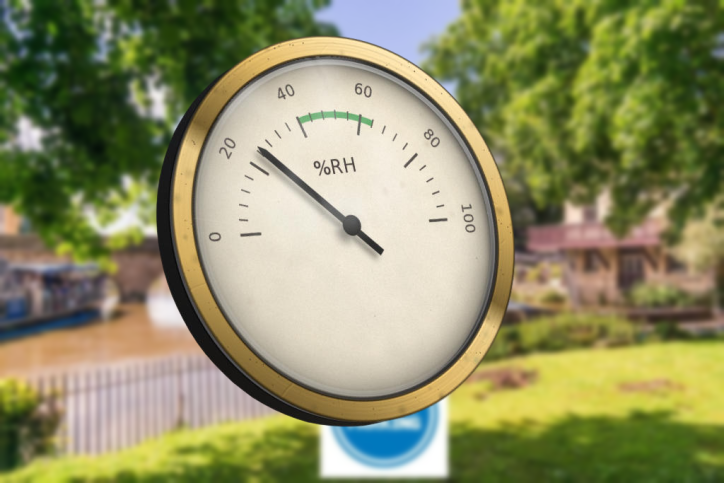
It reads 24 %
